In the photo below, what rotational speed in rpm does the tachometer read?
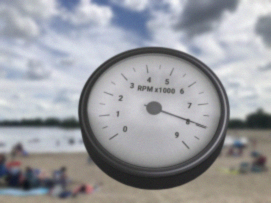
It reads 8000 rpm
